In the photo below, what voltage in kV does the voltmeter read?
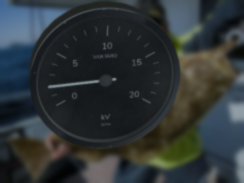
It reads 2 kV
